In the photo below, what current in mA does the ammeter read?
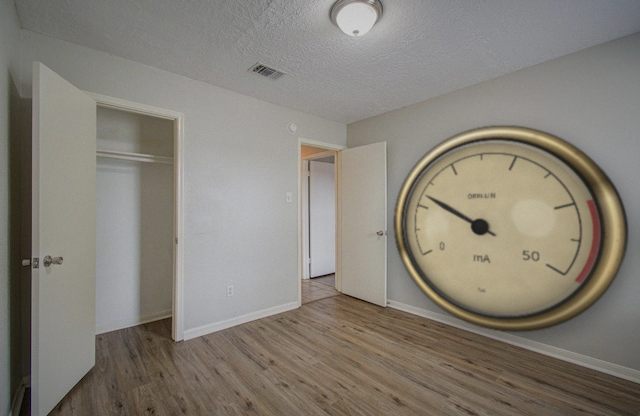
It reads 12.5 mA
